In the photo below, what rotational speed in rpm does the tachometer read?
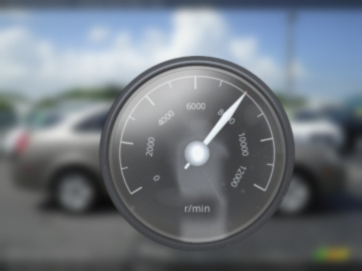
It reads 8000 rpm
